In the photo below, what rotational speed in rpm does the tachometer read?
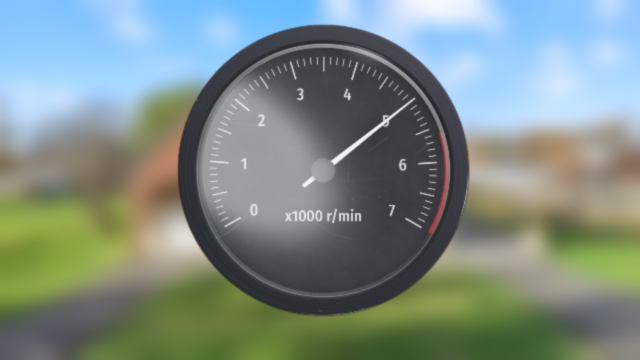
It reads 5000 rpm
